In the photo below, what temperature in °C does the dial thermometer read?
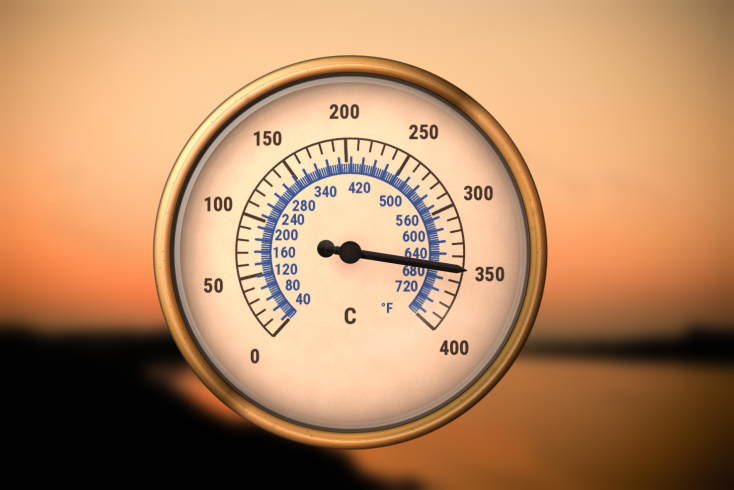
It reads 350 °C
